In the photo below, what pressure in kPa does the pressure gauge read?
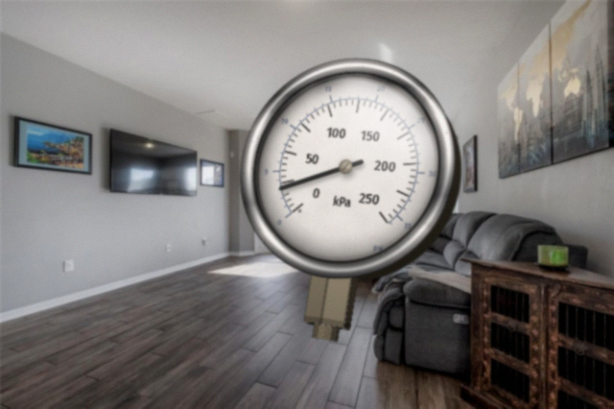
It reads 20 kPa
